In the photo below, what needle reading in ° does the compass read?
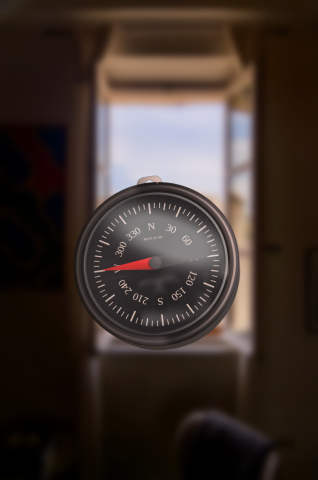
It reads 270 °
